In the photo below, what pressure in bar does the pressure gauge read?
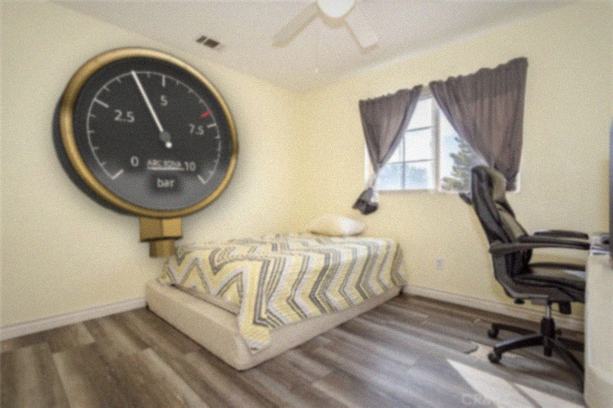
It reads 4 bar
